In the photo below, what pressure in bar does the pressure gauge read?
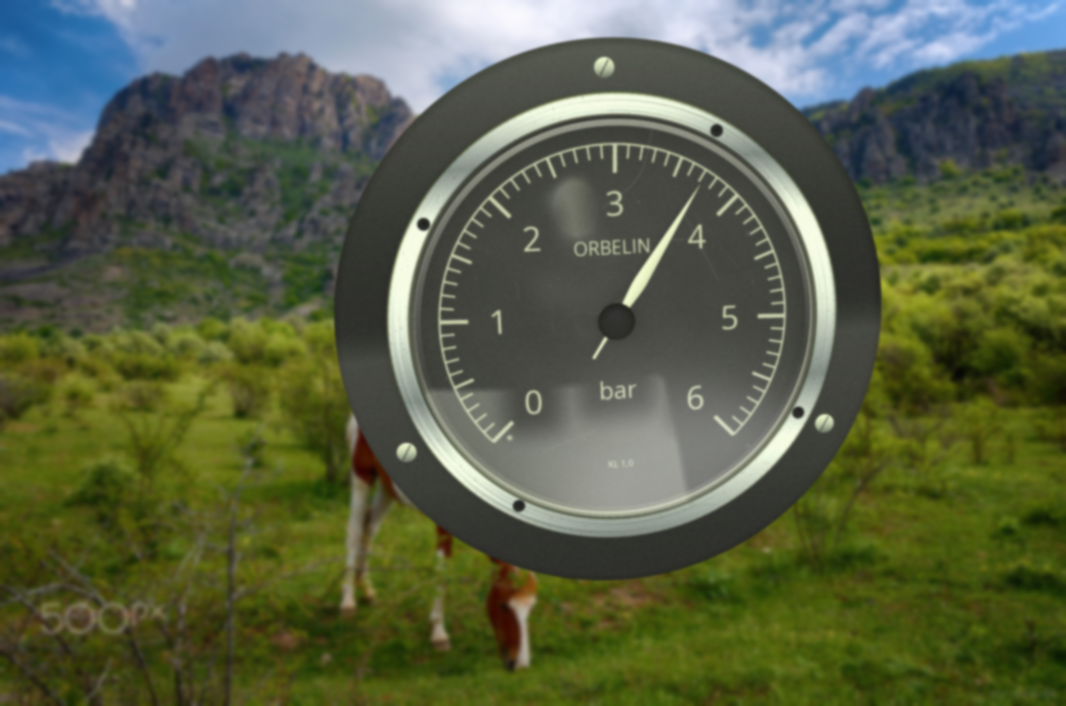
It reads 3.7 bar
